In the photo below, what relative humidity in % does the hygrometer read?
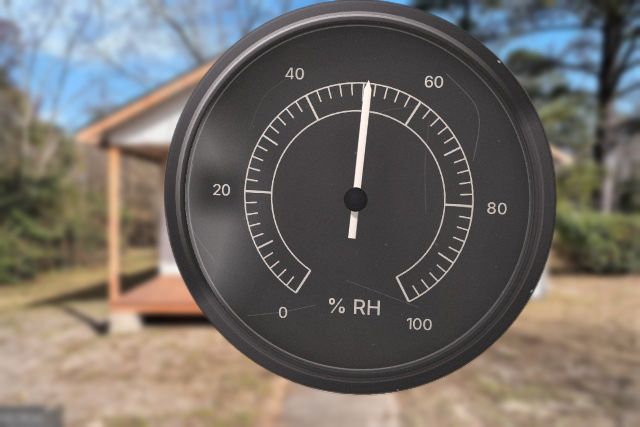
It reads 51 %
